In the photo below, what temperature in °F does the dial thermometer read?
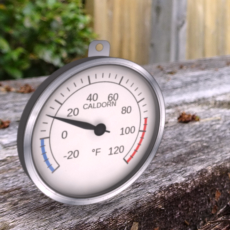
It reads 12 °F
